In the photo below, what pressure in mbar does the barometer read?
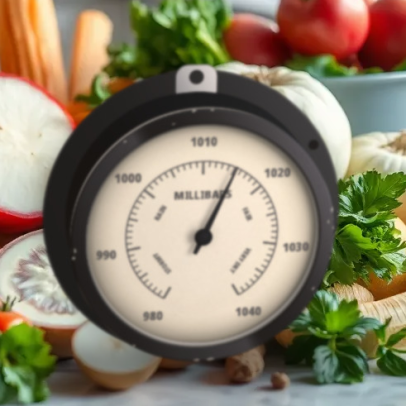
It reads 1015 mbar
